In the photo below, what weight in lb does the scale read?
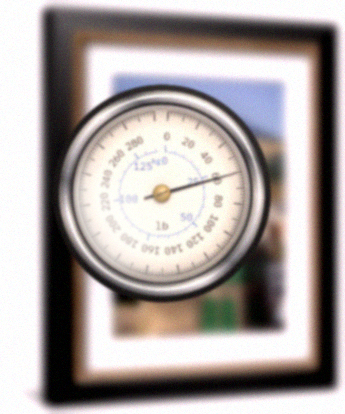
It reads 60 lb
